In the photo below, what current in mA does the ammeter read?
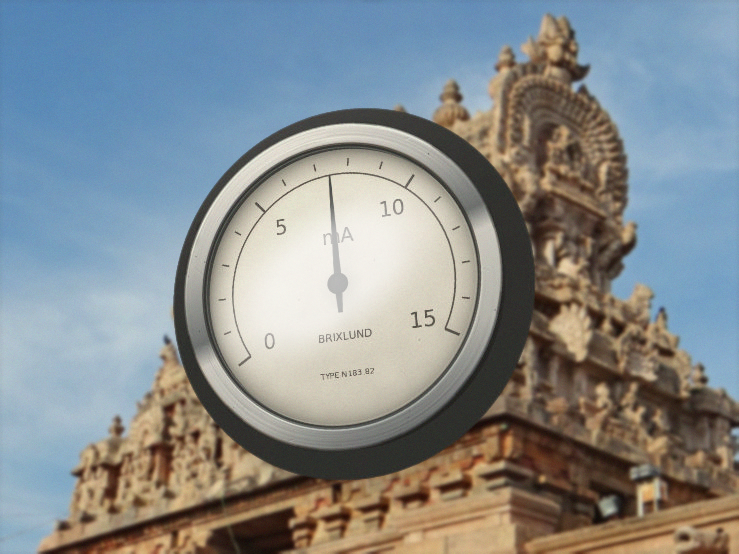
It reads 7.5 mA
